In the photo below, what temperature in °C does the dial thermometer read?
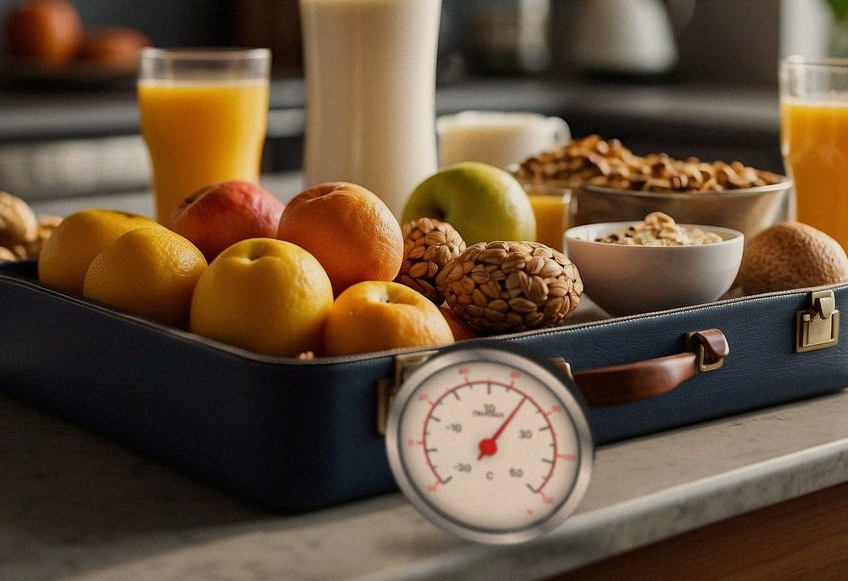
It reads 20 °C
